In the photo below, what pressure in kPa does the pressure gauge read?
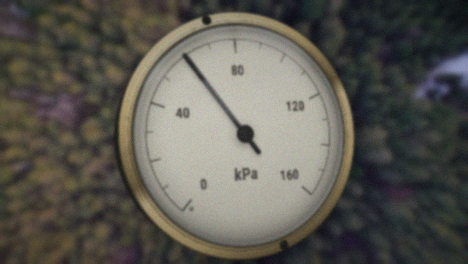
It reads 60 kPa
